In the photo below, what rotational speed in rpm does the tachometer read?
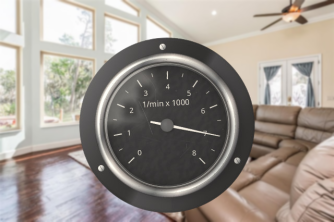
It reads 7000 rpm
